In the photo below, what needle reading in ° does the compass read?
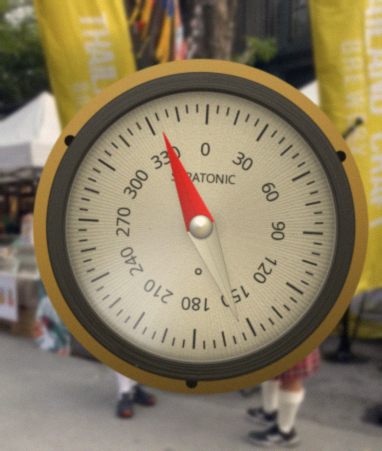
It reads 335 °
